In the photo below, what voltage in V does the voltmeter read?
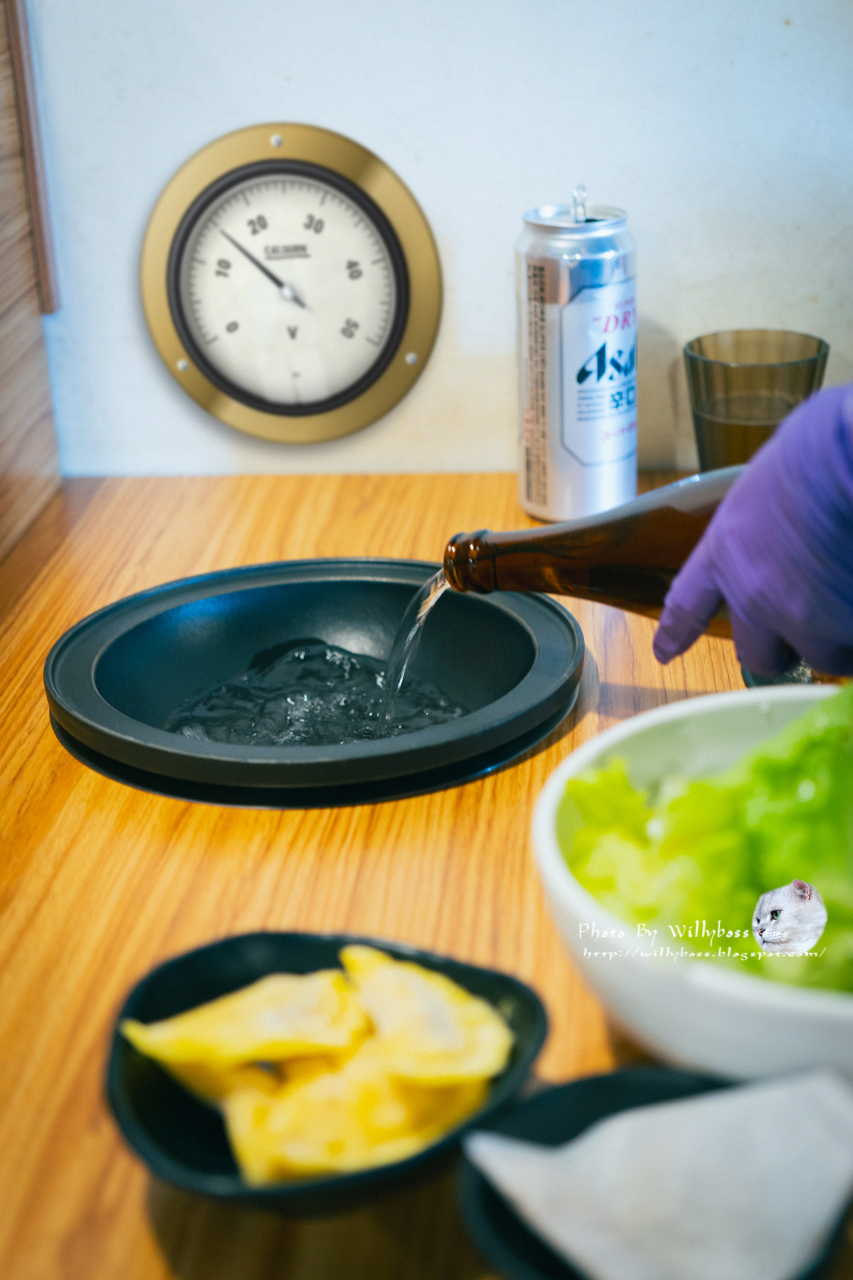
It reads 15 V
